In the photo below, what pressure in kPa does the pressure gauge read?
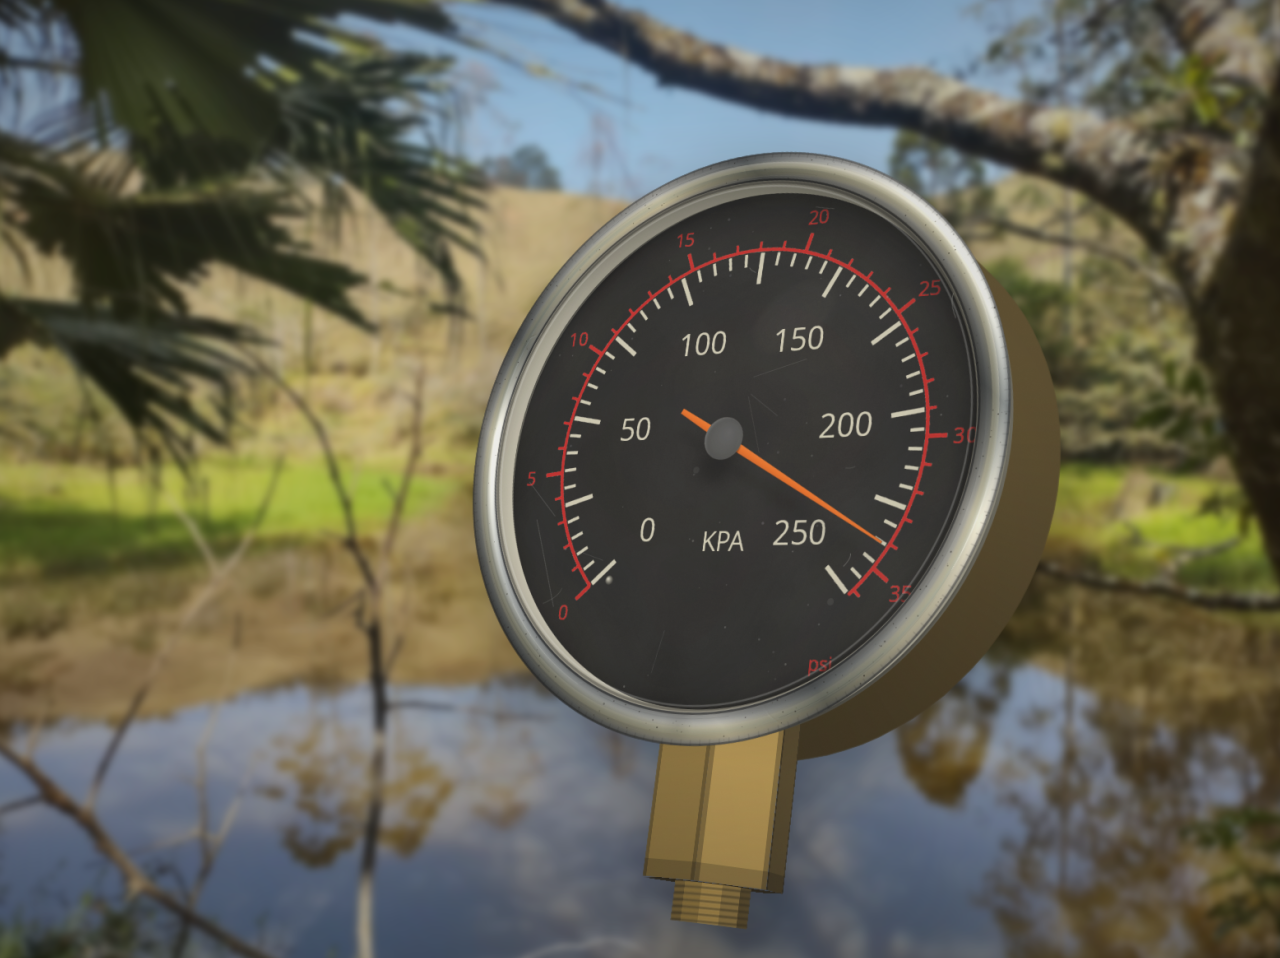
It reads 235 kPa
